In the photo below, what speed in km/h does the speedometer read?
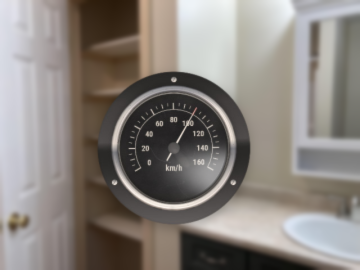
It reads 100 km/h
